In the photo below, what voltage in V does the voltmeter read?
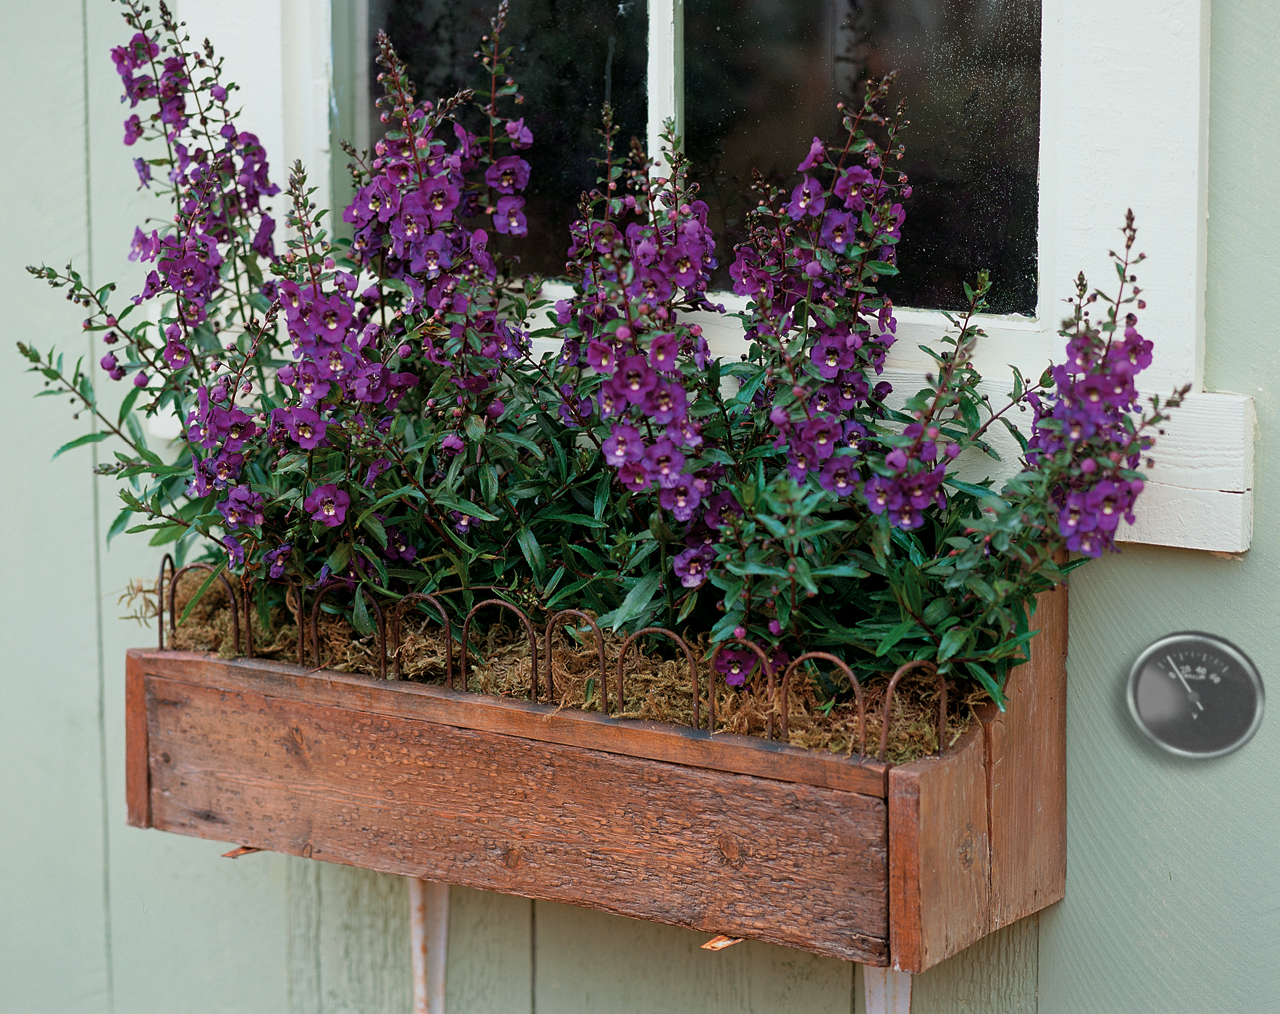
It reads 10 V
